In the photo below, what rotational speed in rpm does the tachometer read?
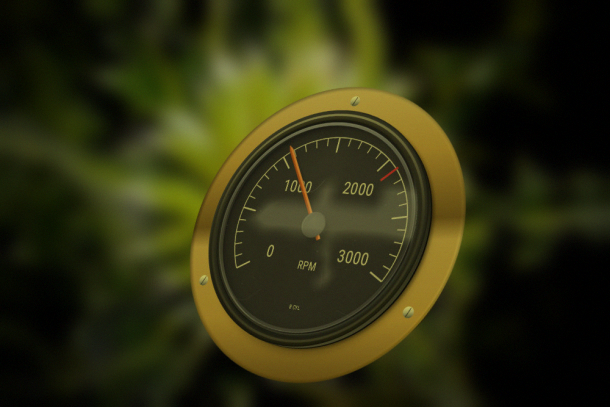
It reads 1100 rpm
